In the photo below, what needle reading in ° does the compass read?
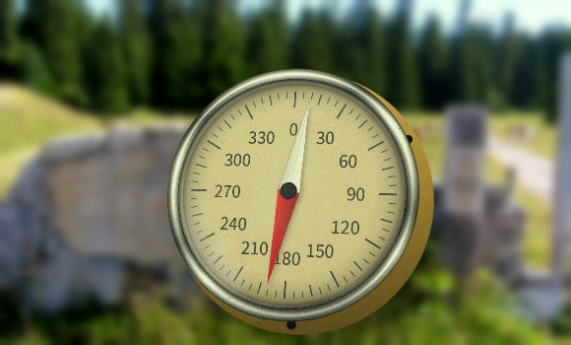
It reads 190 °
